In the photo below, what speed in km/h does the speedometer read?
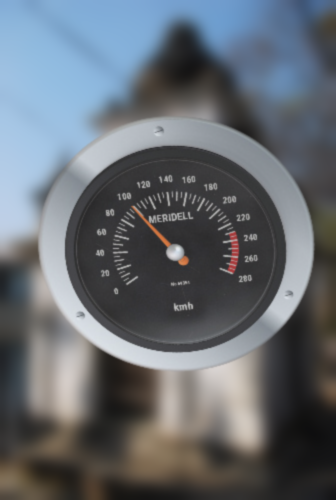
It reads 100 km/h
